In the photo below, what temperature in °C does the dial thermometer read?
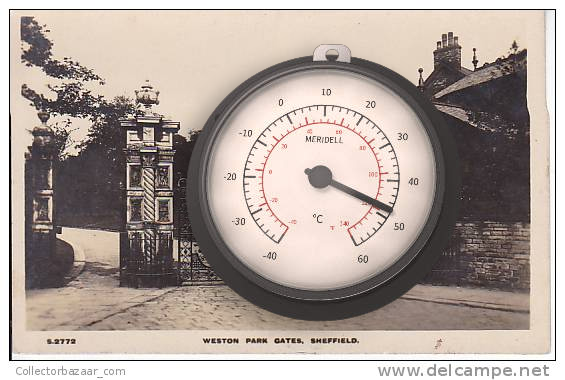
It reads 48 °C
